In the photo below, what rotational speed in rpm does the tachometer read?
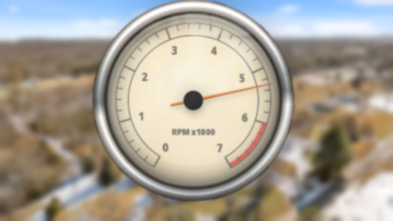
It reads 5300 rpm
